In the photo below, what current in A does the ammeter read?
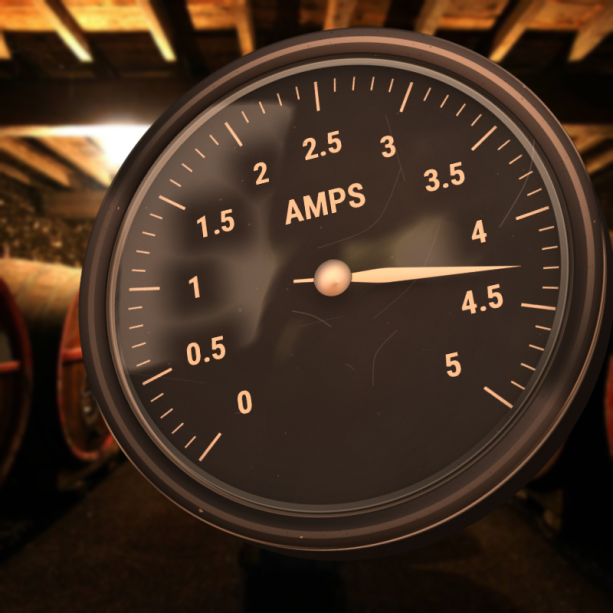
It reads 4.3 A
